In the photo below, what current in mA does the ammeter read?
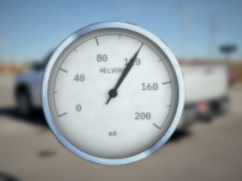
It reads 120 mA
